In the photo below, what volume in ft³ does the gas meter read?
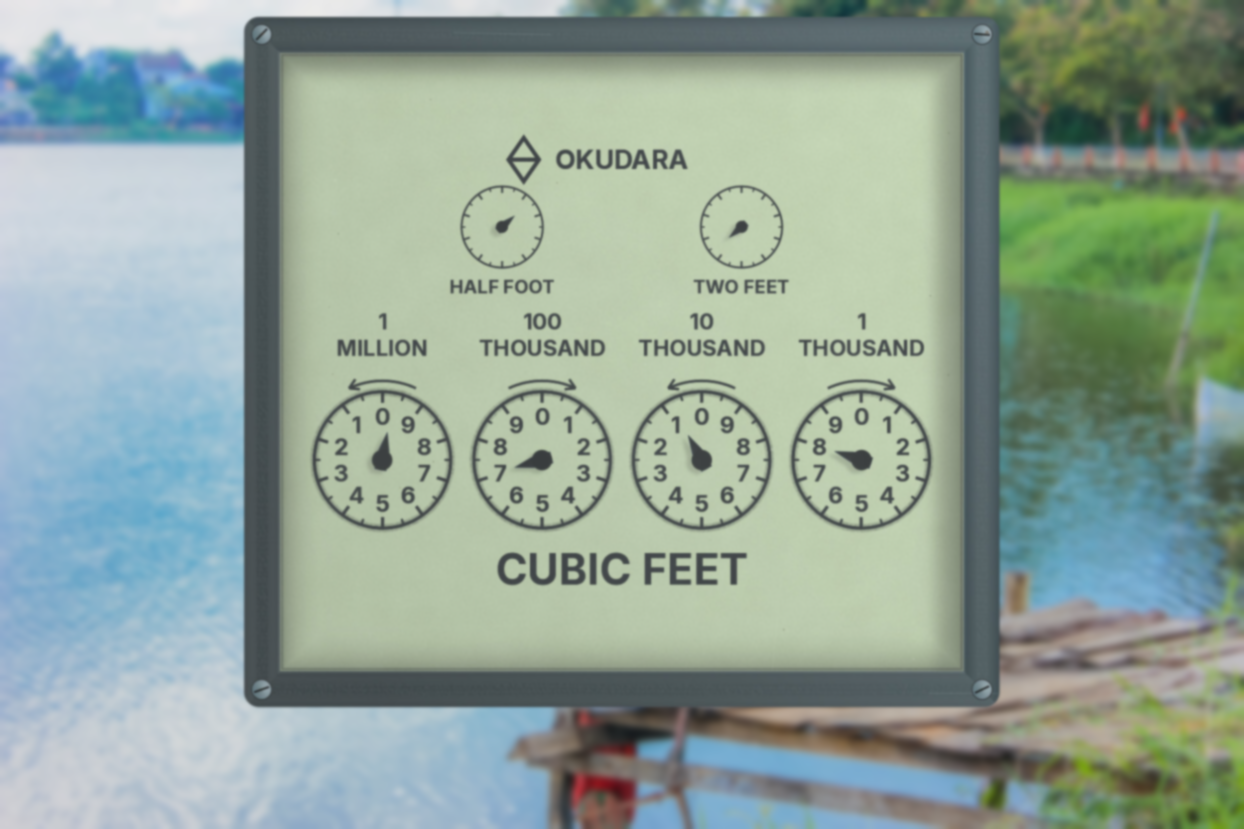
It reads 970800 ft³
